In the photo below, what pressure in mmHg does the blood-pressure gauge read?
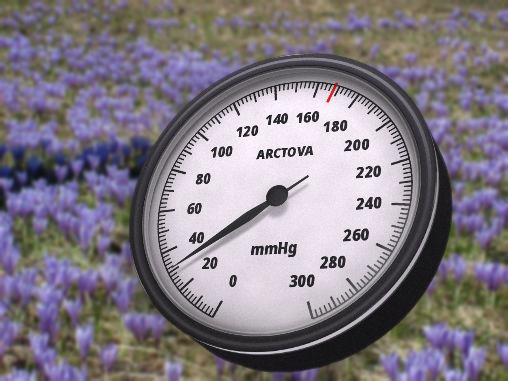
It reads 30 mmHg
